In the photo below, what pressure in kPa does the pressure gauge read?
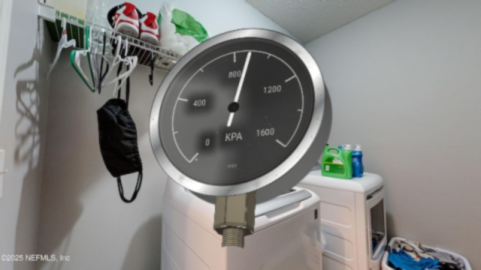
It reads 900 kPa
